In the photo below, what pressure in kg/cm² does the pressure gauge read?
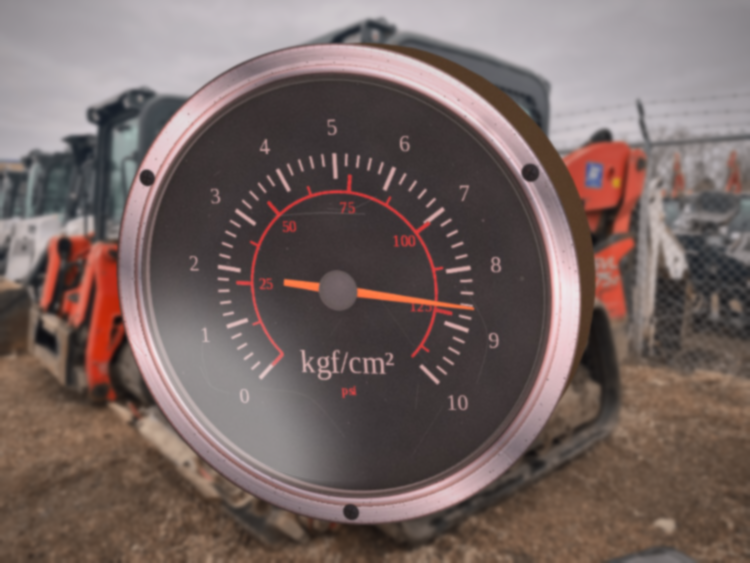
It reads 8.6 kg/cm²
